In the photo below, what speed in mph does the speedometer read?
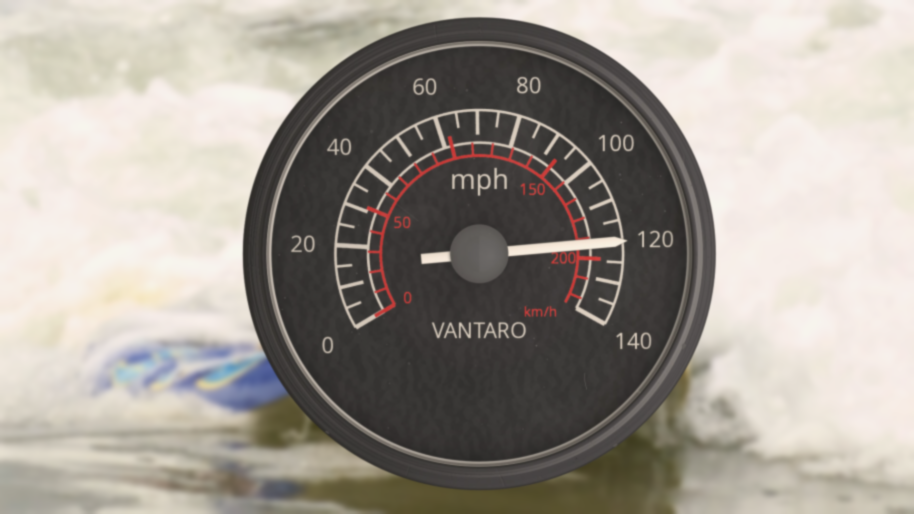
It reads 120 mph
